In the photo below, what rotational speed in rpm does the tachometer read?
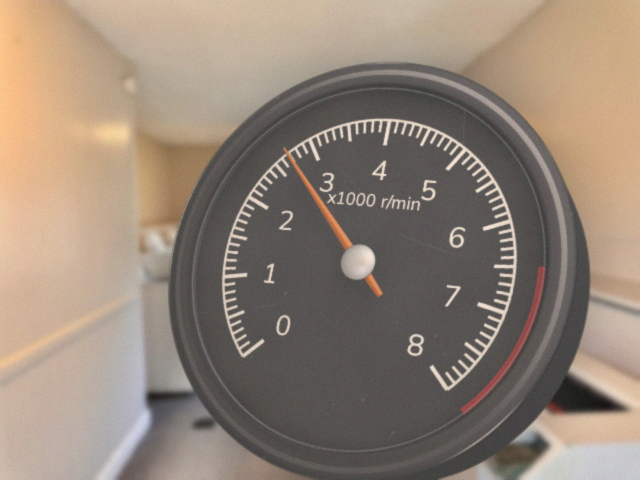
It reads 2700 rpm
